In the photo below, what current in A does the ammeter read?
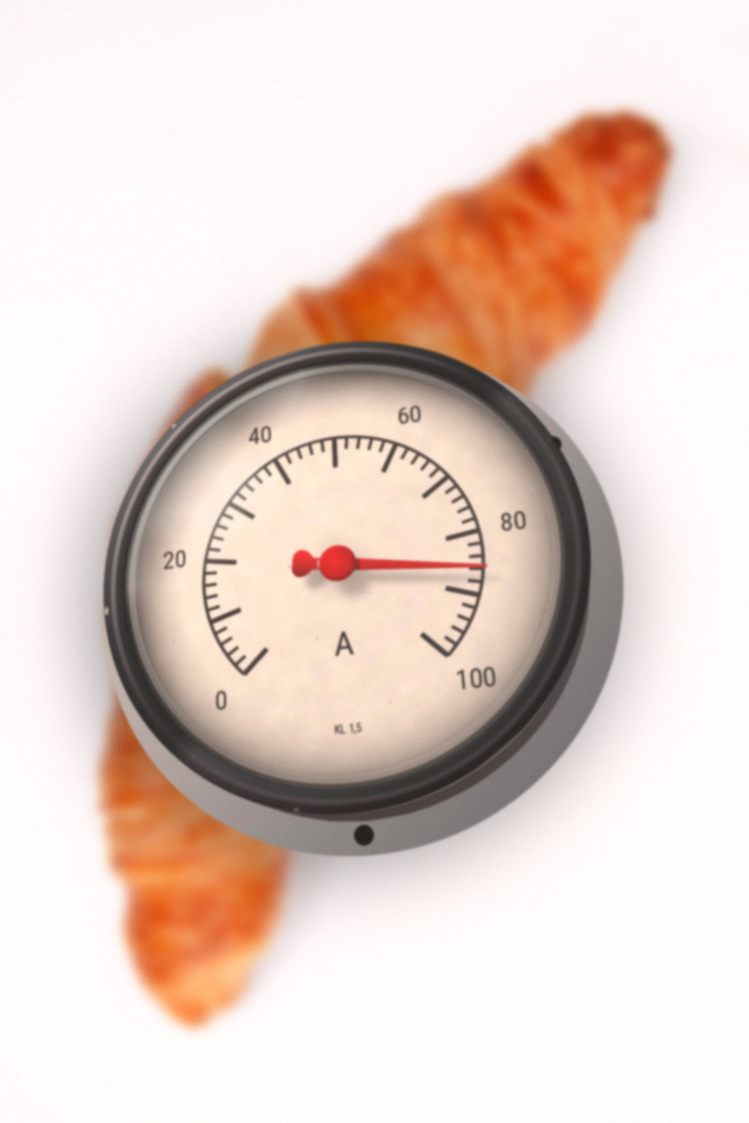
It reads 86 A
